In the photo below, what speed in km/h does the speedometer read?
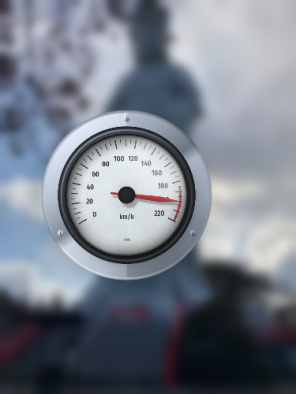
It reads 200 km/h
